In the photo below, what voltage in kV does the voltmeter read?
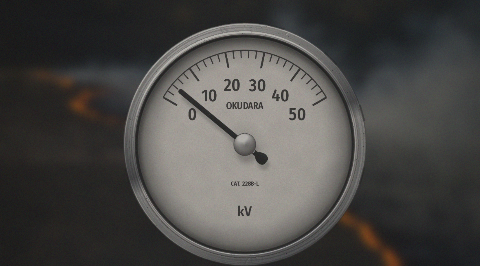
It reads 4 kV
